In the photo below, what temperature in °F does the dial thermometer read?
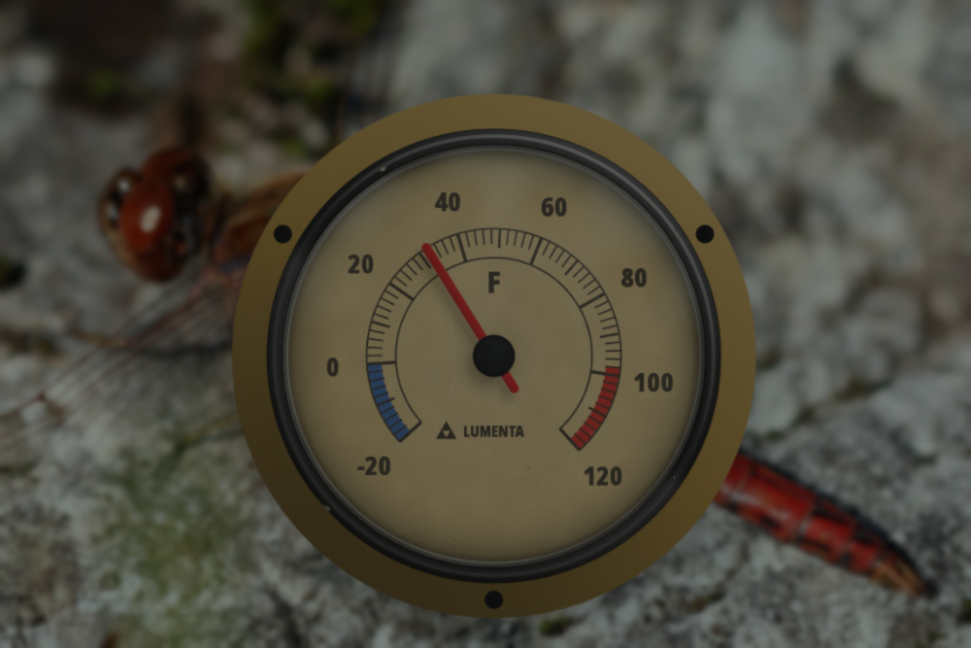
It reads 32 °F
